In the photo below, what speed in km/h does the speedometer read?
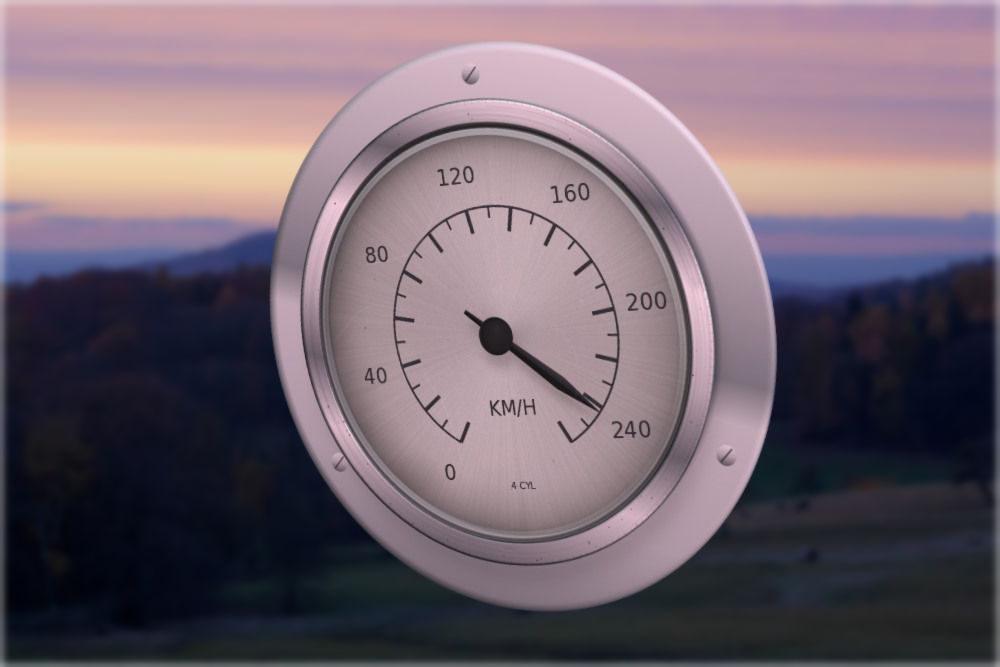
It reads 240 km/h
